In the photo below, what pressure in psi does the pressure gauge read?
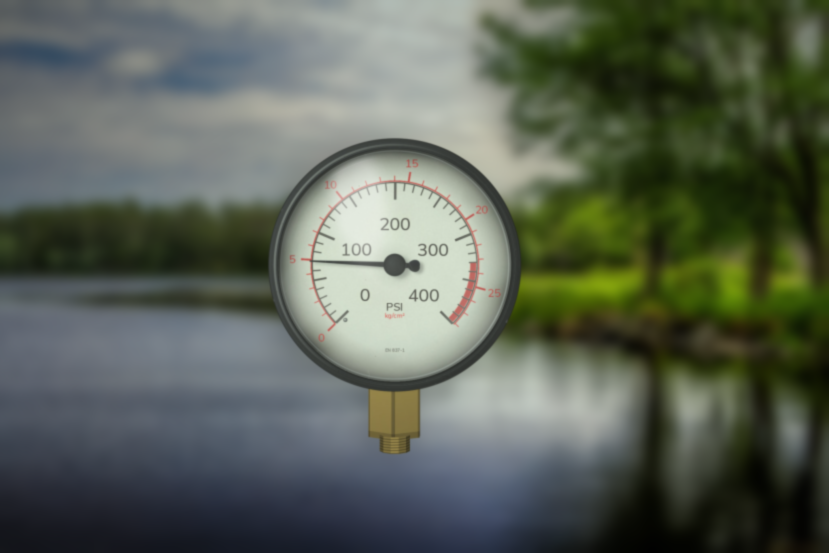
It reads 70 psi
